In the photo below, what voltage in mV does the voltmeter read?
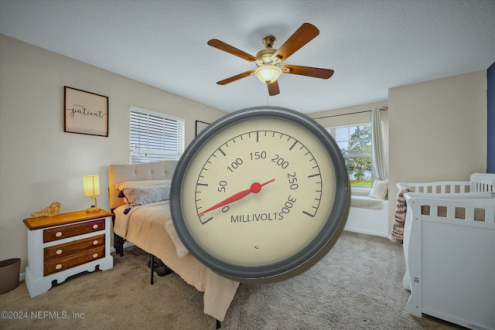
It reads 10 mV
